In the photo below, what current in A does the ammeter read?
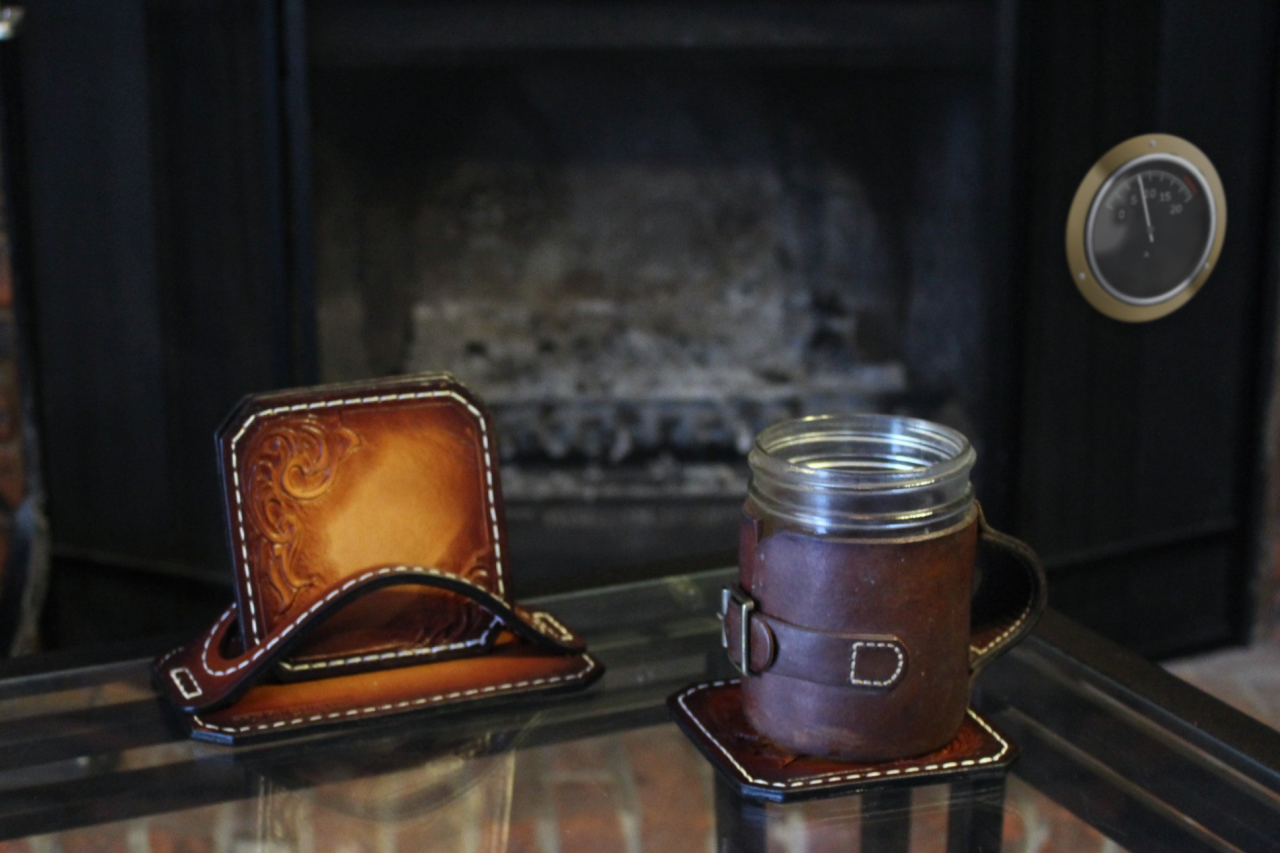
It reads 7.5 A
